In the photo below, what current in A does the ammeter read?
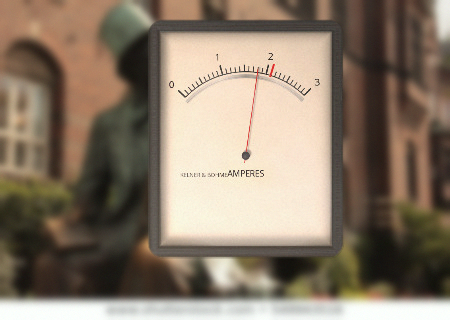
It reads 1.8 A
